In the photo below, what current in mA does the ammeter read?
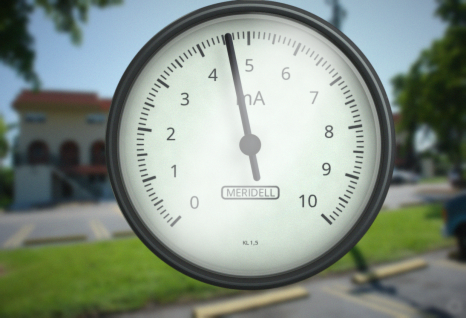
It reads 4.6 mA
